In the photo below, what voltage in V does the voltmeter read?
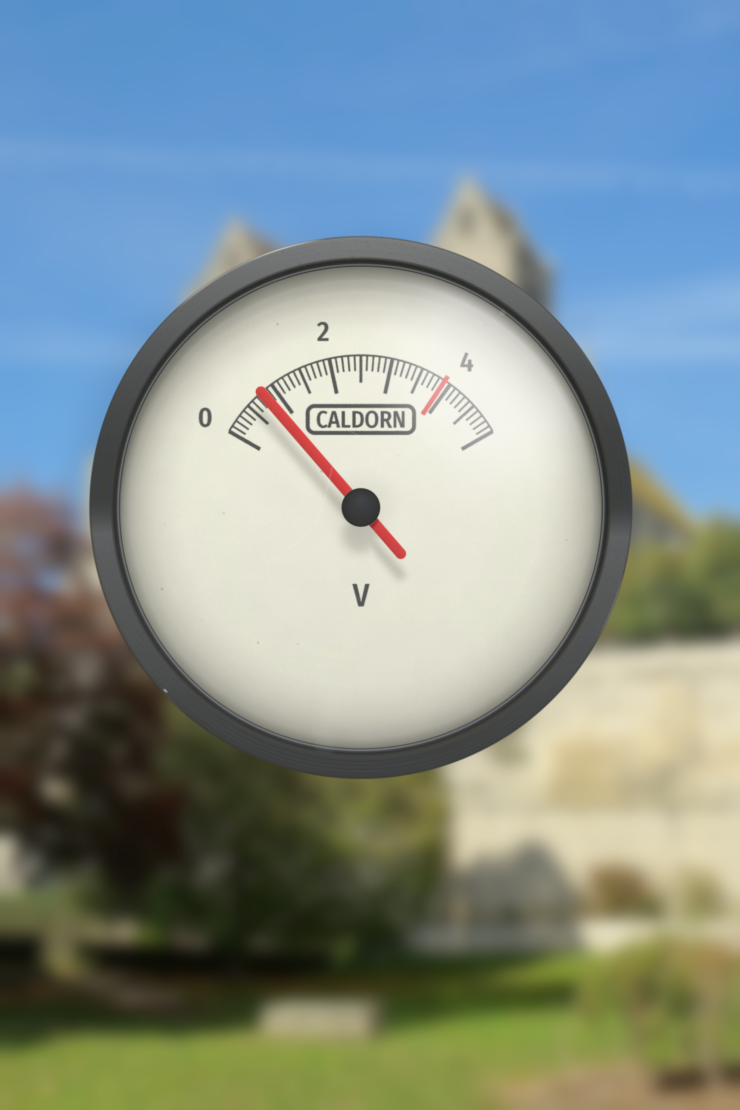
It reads 0.8 V
